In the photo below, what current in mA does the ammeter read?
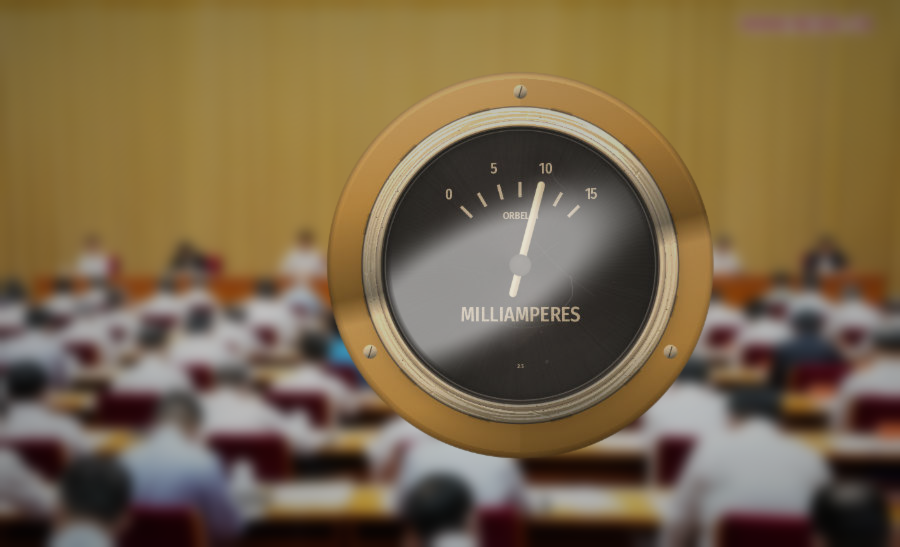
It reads 10 mA
